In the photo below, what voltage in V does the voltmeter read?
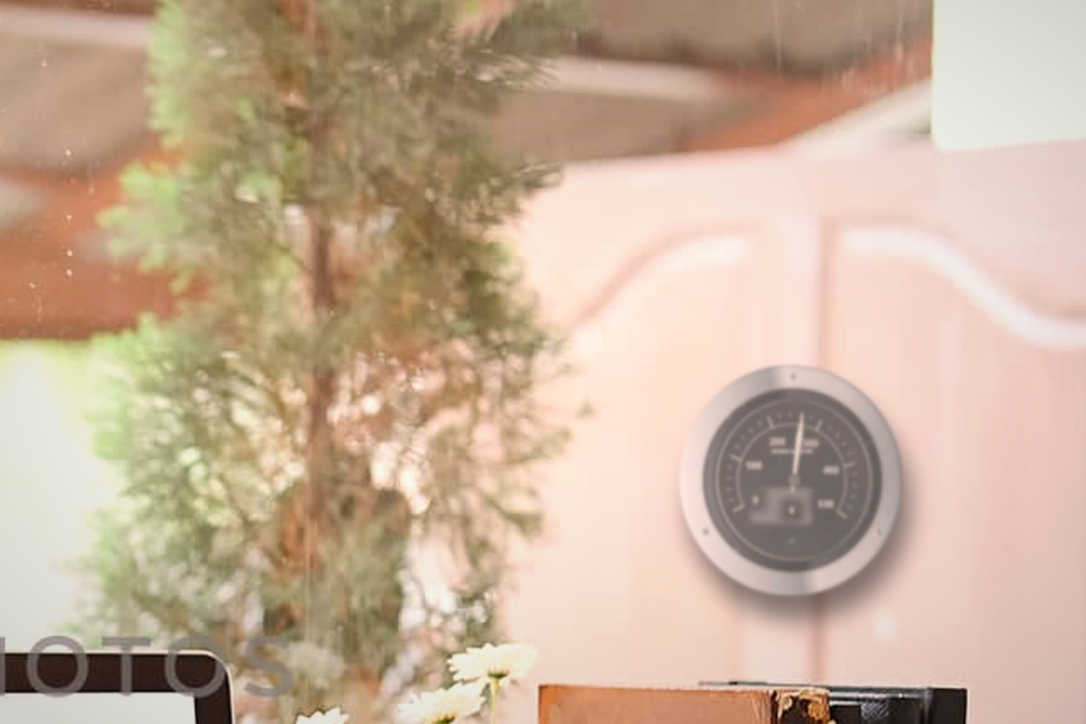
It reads 260 V
